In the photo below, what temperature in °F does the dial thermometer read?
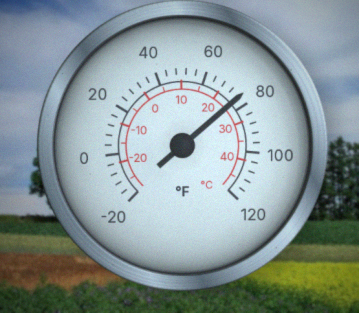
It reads 76 °F
